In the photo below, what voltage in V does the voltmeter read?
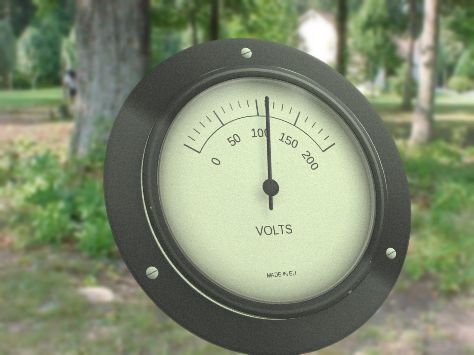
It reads 110 V
